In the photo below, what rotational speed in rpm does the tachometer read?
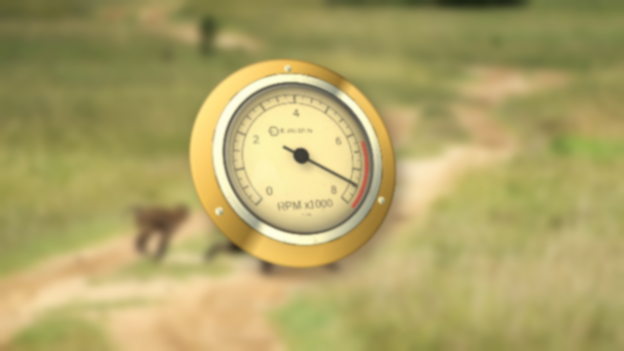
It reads 7500 rpm
